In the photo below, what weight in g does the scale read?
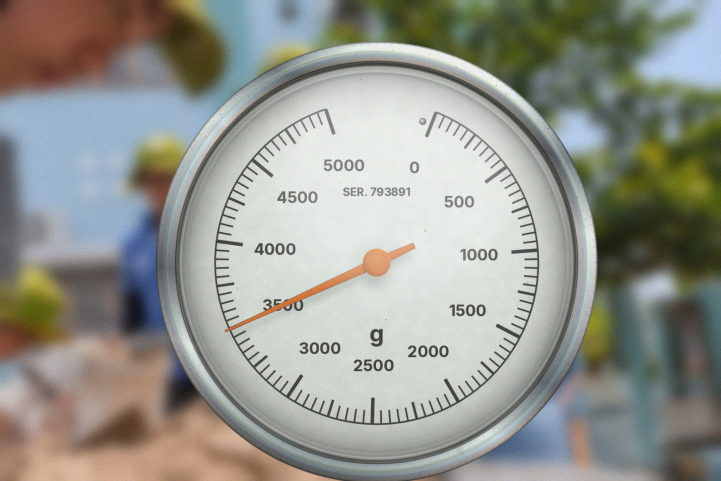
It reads 3500 g
